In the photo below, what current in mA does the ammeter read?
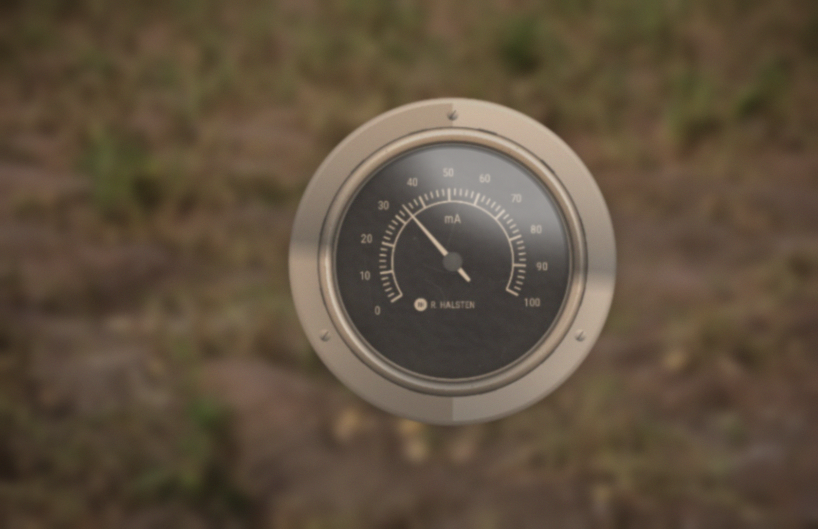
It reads 34 mA
